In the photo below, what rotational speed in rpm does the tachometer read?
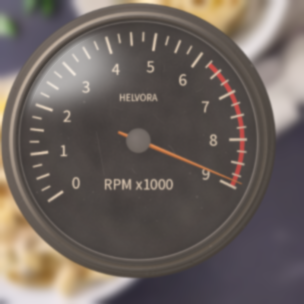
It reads 8875 rpm
